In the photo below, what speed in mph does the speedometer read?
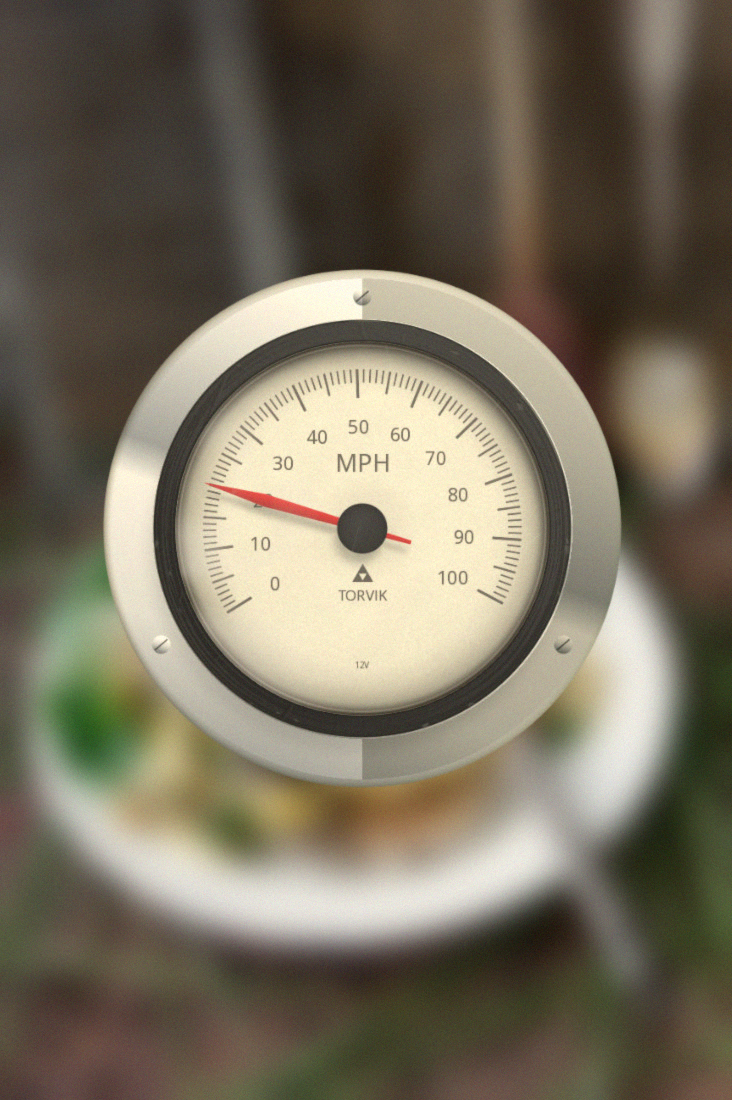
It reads 20 mph
